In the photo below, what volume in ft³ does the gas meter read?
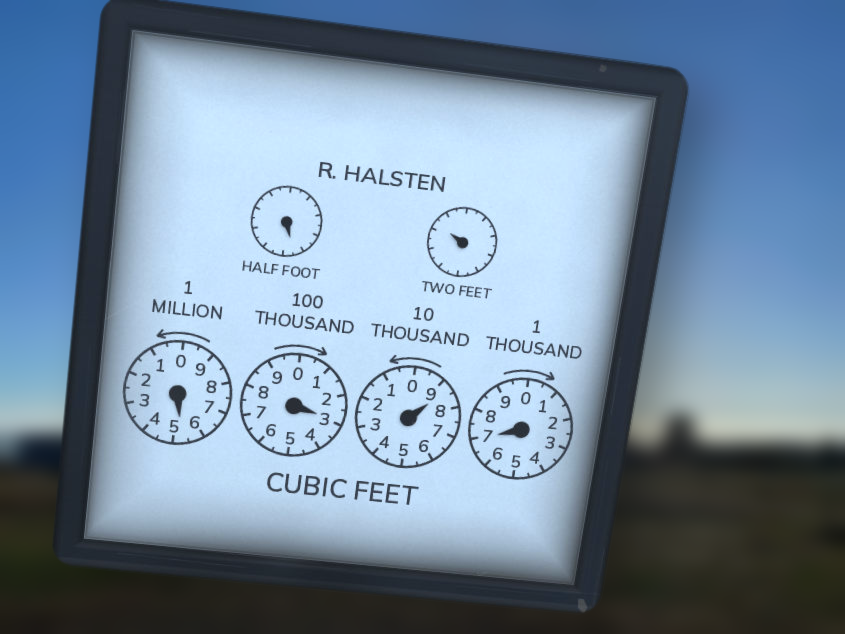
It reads 528700 ft³
